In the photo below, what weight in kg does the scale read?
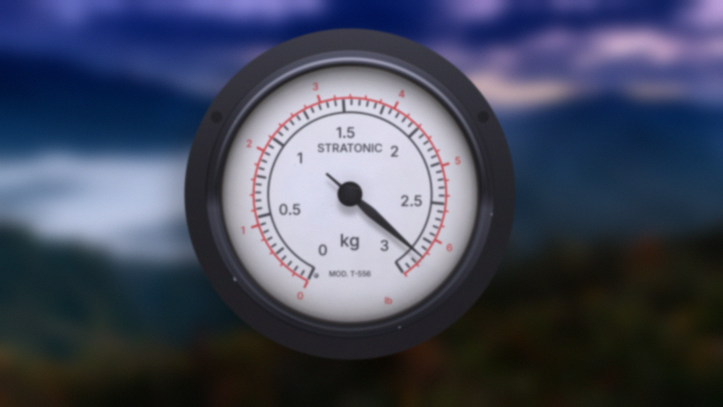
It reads 2.85 kg
